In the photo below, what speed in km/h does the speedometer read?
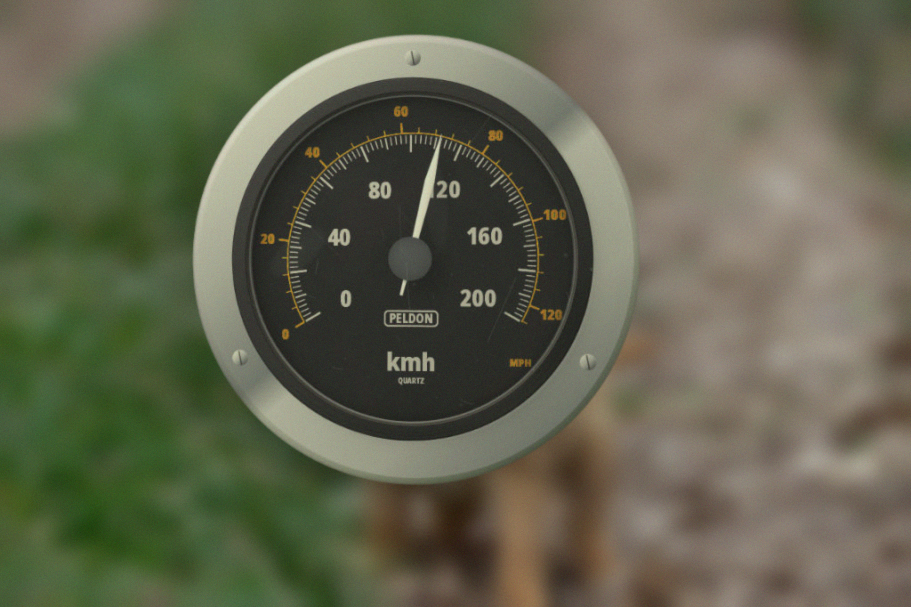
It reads 112 km/h
